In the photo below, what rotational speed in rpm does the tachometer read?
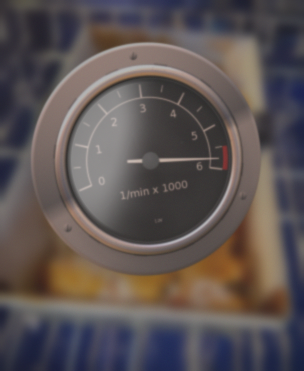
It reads 5750 rpm
